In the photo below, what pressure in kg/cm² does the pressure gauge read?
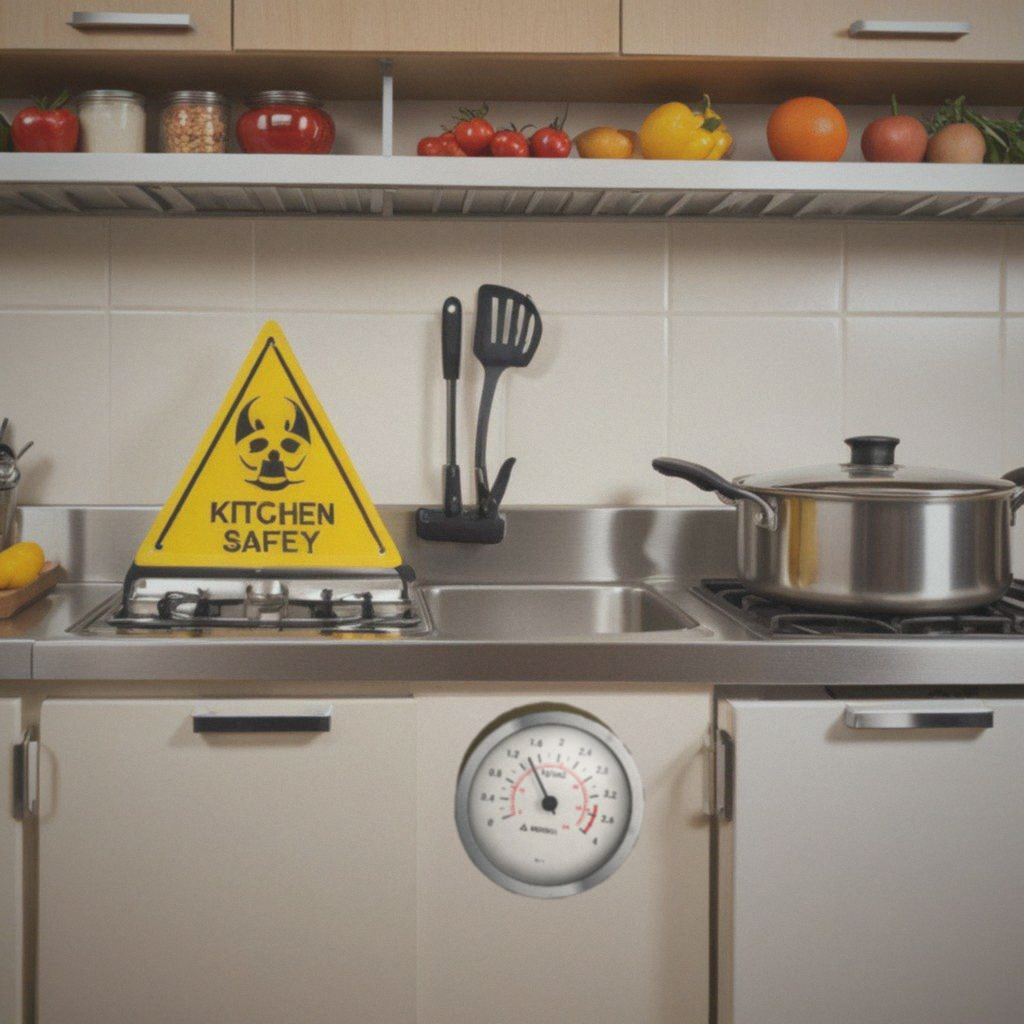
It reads 1.4 kg/cm²
